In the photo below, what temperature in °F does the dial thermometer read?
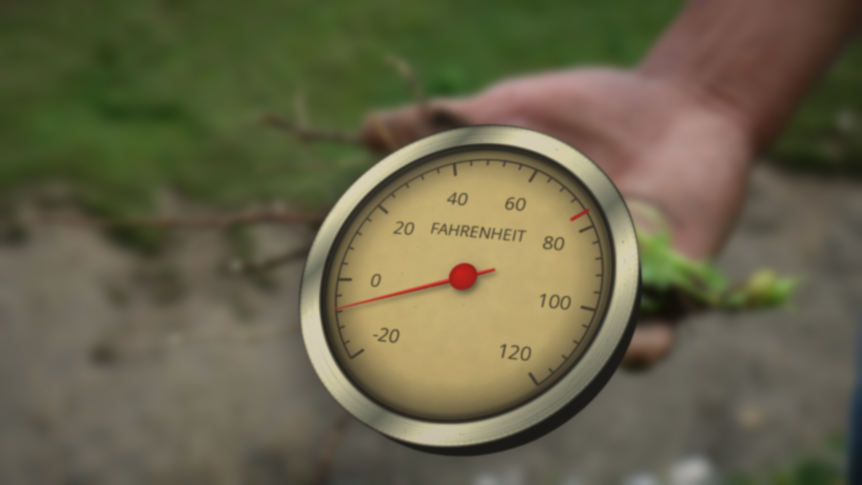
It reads -8 °F
